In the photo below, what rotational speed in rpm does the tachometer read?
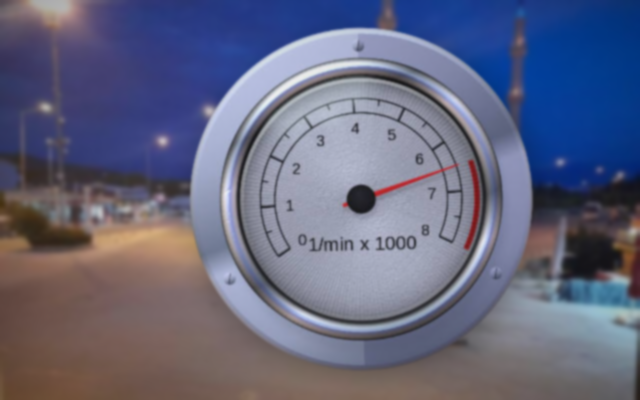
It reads 6500 rpm
